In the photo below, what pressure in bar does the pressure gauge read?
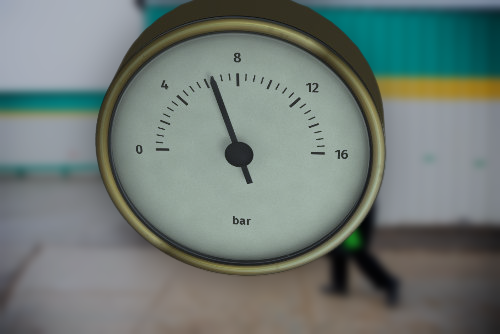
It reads 6.5 bar
